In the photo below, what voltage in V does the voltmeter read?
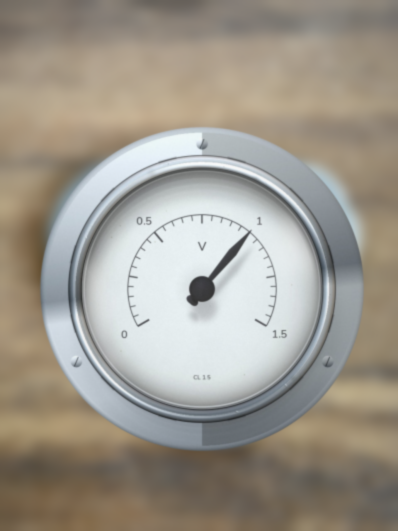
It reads 1 V
